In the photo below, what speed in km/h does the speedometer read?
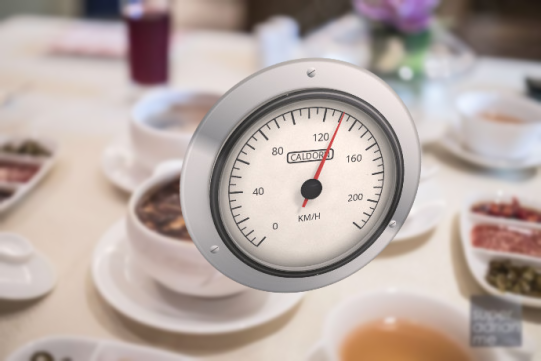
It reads 130 km/h
